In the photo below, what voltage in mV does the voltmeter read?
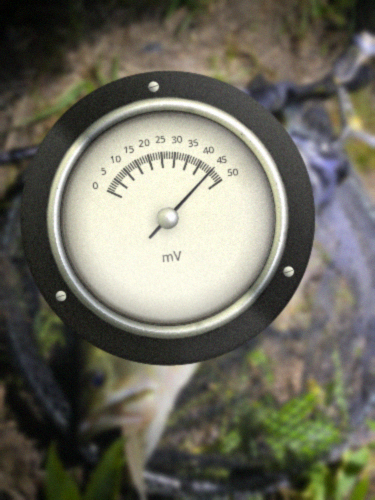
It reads 45 mV
